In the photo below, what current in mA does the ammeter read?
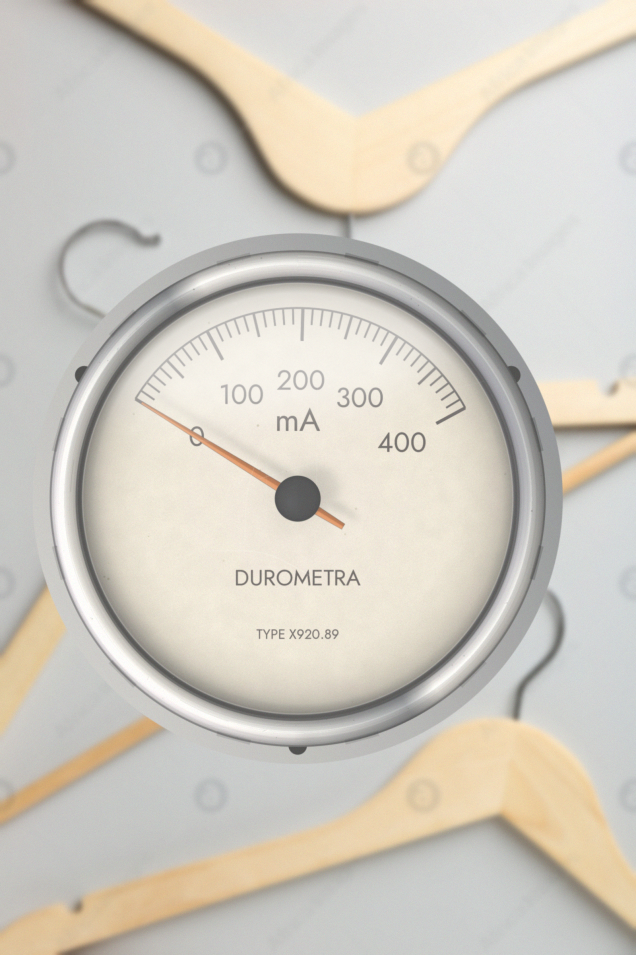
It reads 0 mA
